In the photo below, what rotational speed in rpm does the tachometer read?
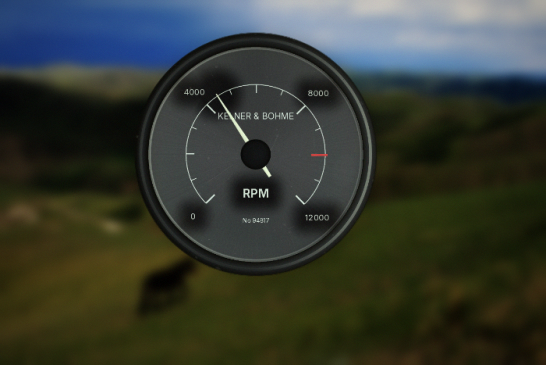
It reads 4500 rpm
